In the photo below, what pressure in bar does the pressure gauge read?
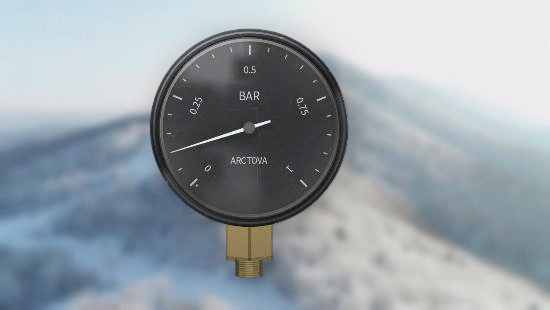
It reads 0.1 bar
